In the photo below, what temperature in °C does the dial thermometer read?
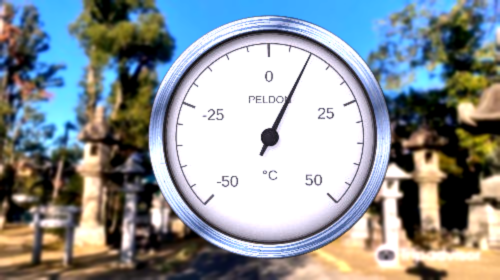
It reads 10 °C
